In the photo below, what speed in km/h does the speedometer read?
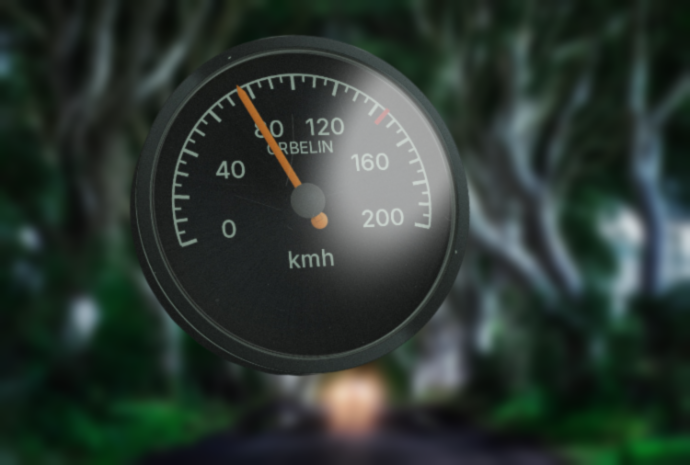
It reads 75 km/h
